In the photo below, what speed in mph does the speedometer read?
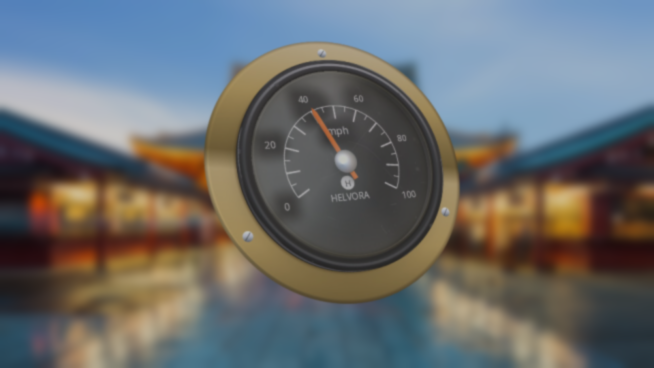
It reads 40 mph
